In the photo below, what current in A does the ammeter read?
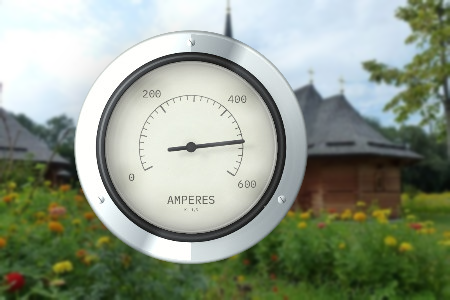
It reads 500 A
